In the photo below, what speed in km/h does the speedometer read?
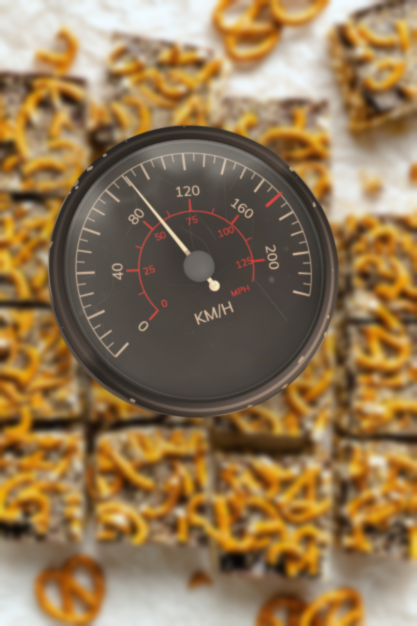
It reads 90 km/h
